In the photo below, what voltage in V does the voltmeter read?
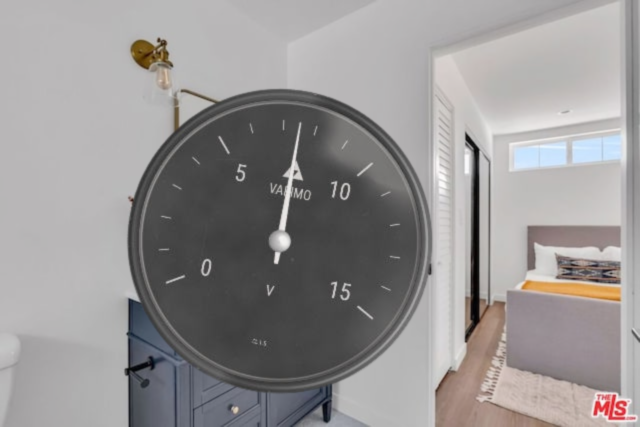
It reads 7.5 V
